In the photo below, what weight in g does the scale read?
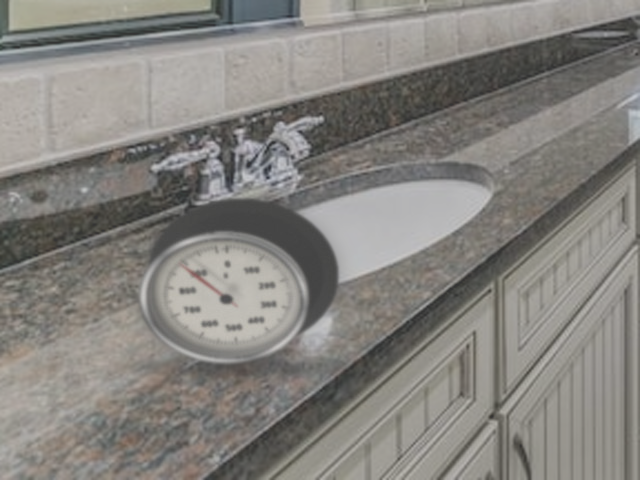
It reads 900 g
